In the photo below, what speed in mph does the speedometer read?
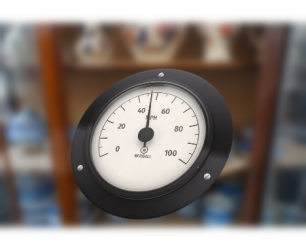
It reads 47.5 mph
